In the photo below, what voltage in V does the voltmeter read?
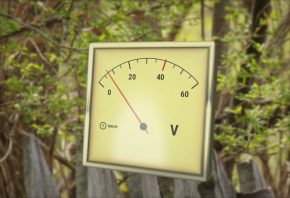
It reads 7.5 V
